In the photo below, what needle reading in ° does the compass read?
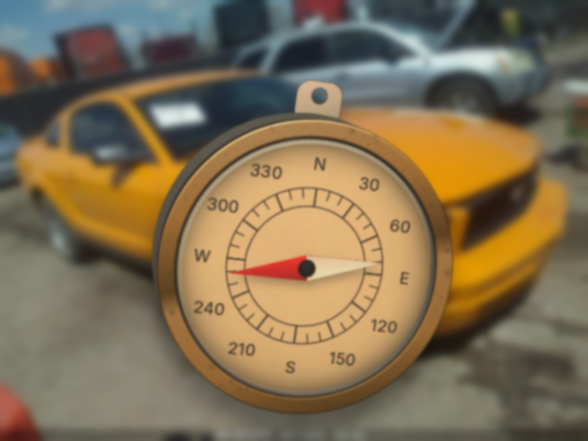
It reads 260 °
